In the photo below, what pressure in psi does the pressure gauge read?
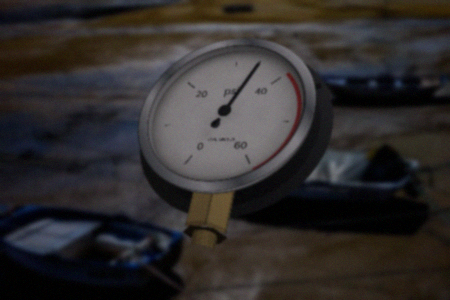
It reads 35 psi
